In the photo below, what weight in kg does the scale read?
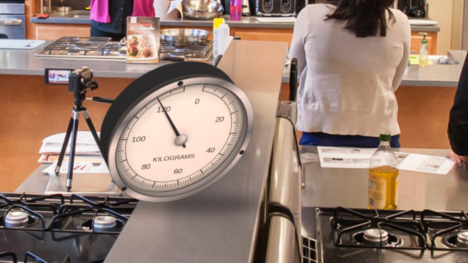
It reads 120 kg
